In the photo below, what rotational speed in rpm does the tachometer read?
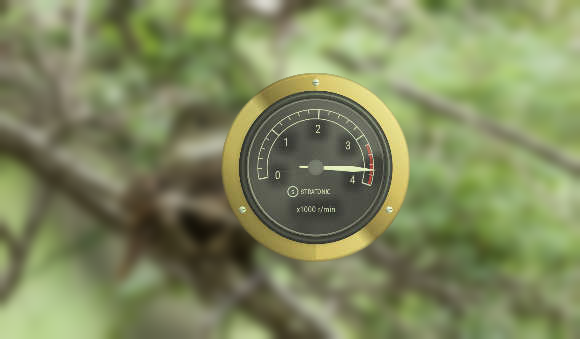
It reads 3700 rpm
